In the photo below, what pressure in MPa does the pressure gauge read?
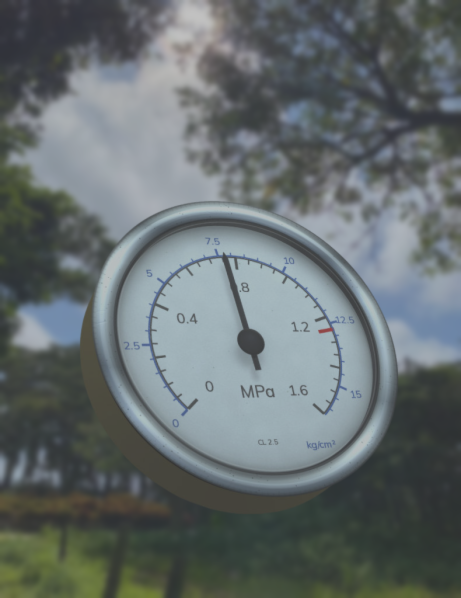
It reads 0.75 MPa
